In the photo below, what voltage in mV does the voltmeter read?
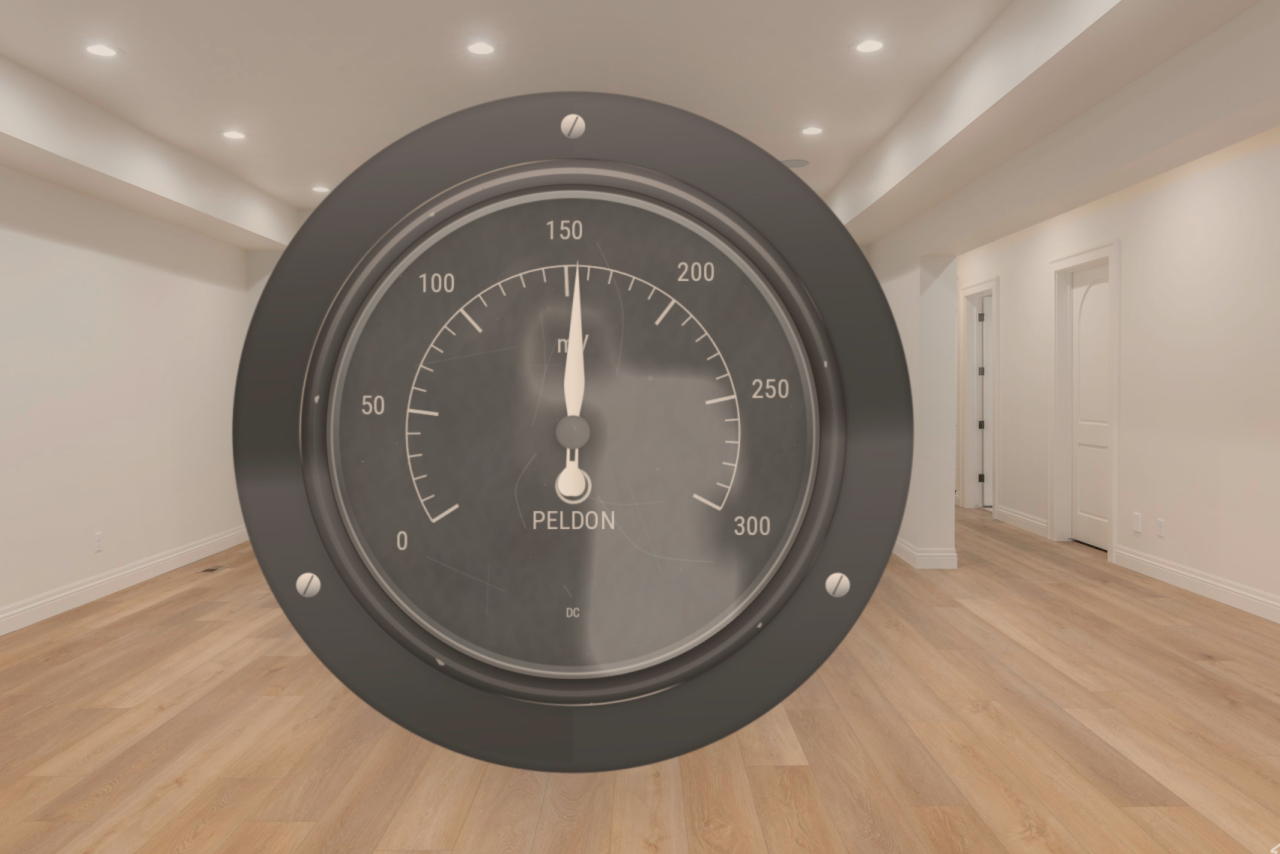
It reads 155 mV
